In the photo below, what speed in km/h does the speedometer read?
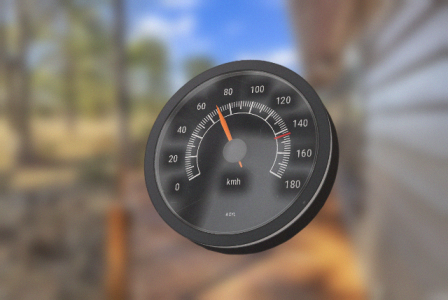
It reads 70 km/h
